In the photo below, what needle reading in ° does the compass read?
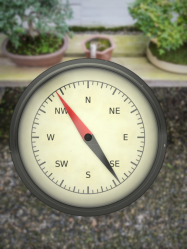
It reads 325 °
